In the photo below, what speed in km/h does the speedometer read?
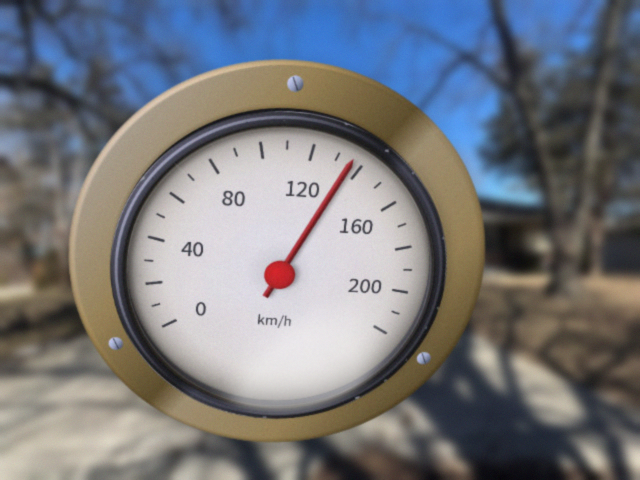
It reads 135 km/h
